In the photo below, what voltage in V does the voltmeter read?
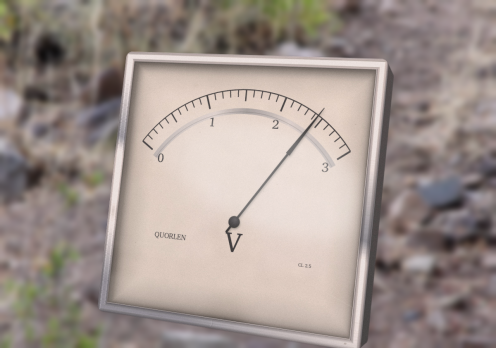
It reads 2.45 V
